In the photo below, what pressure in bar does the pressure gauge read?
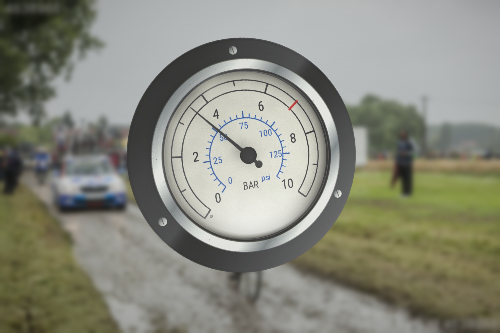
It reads 3.5 bar
